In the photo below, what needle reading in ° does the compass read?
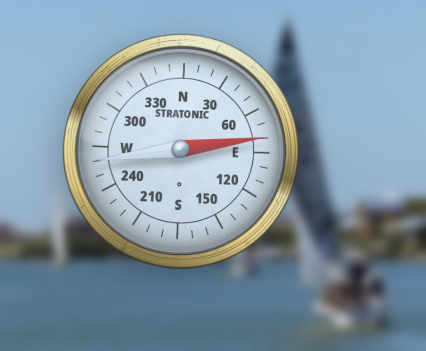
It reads 80 °
